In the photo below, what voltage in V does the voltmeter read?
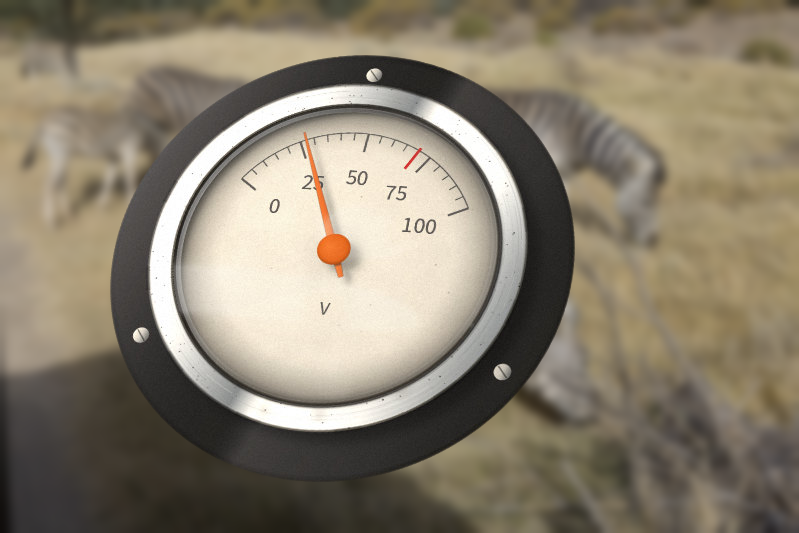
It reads 27.5 V
